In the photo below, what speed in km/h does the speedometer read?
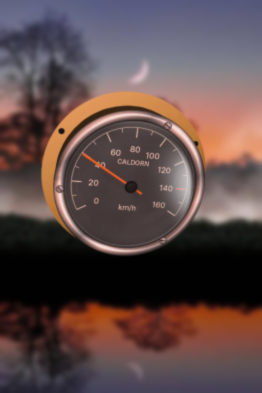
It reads 40 km/h
